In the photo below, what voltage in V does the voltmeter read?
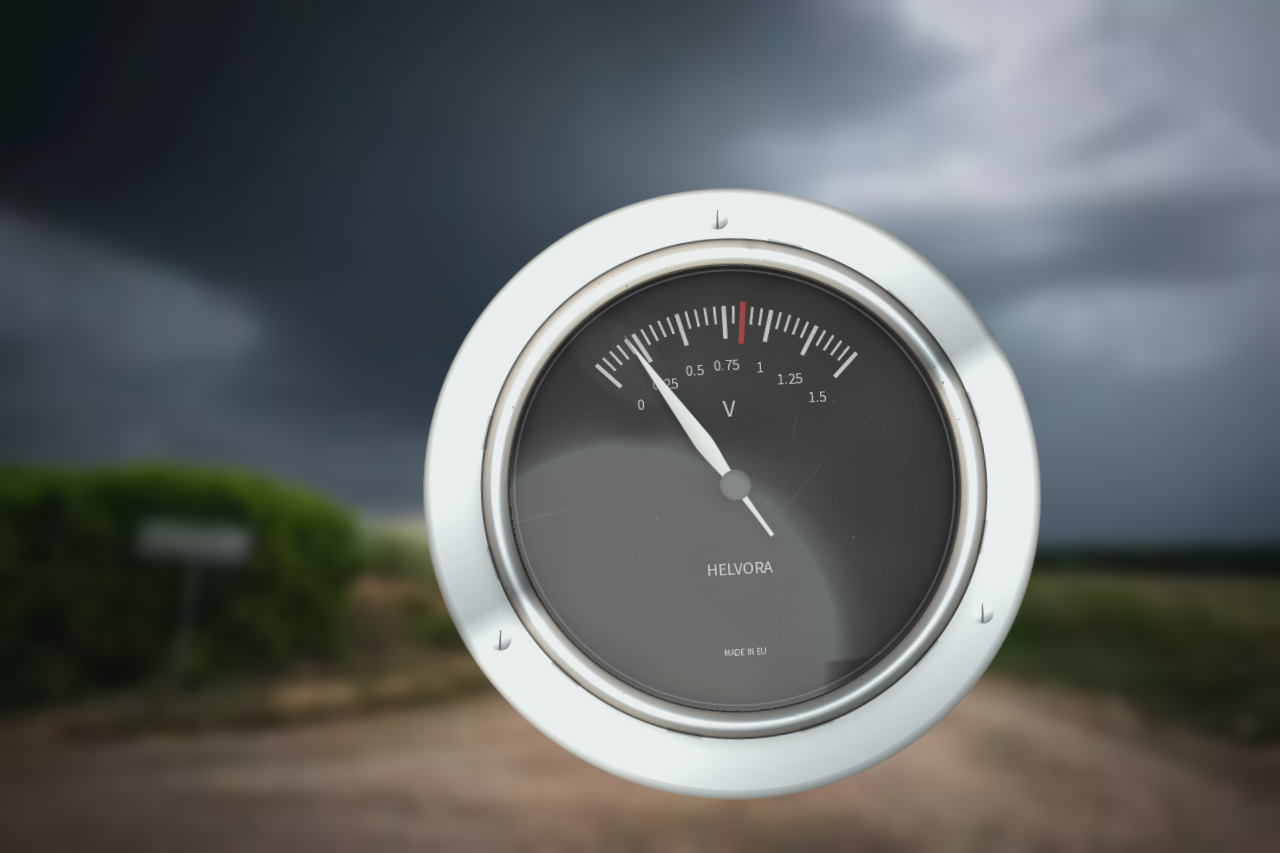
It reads 0.2 V
